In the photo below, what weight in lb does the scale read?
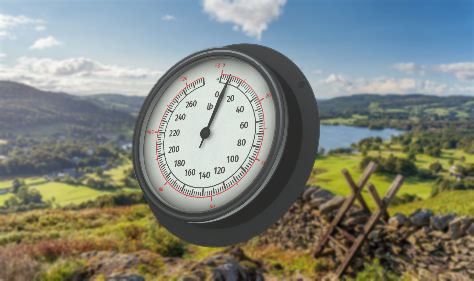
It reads 10 lb
